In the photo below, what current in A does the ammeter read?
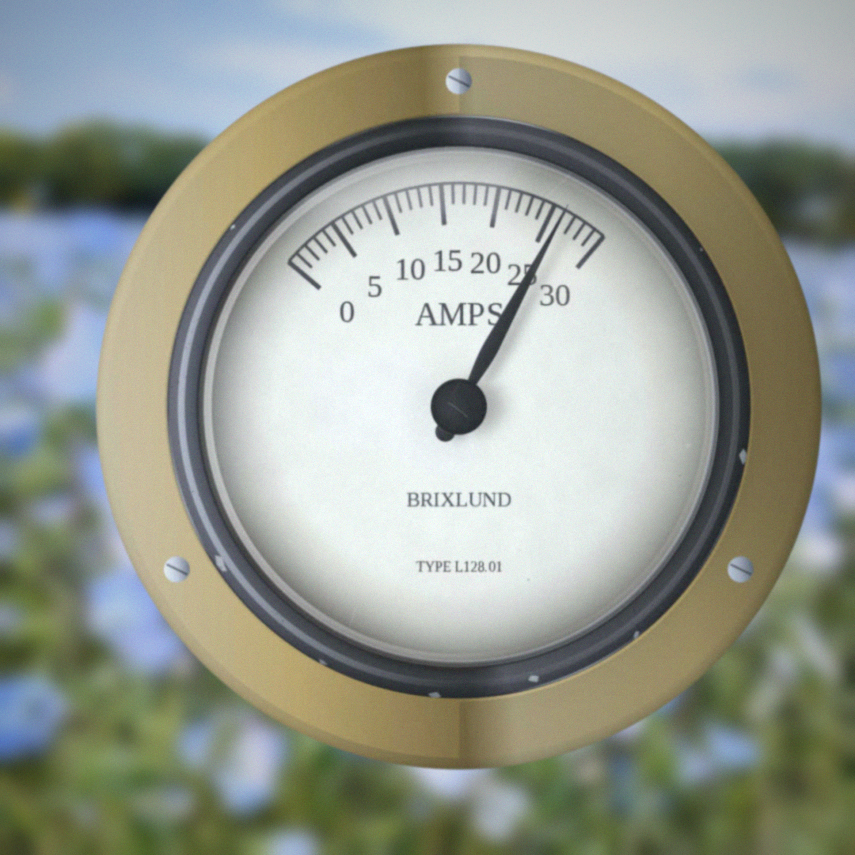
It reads 26 A
